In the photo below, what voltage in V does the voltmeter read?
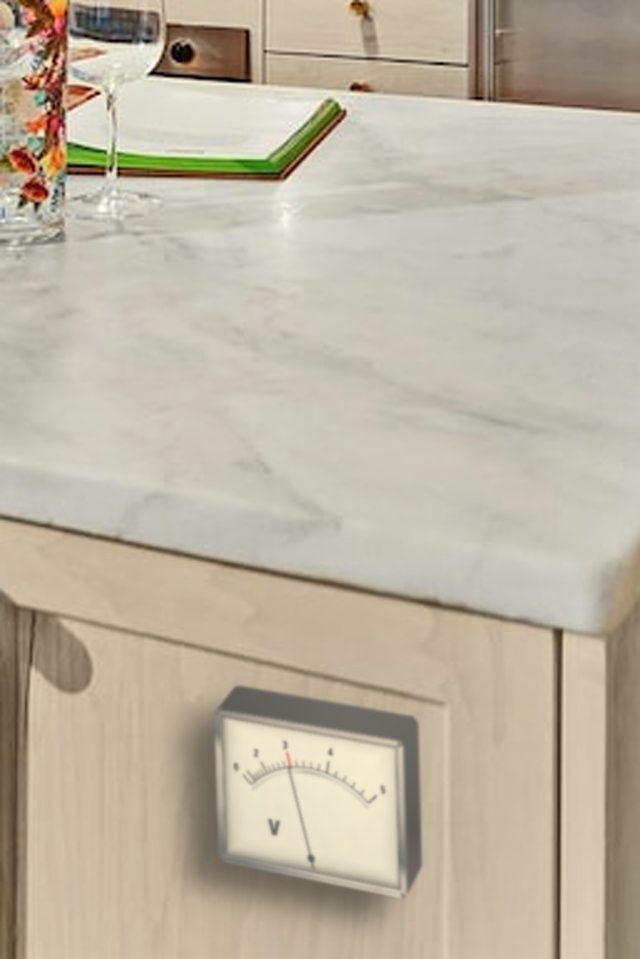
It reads 3 V
